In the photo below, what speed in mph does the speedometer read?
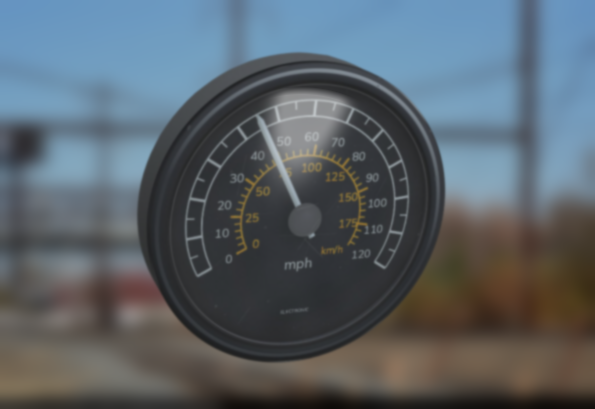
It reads 45 mph
